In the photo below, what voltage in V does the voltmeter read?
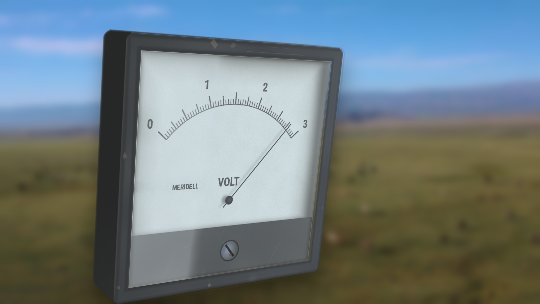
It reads 2.75 V
